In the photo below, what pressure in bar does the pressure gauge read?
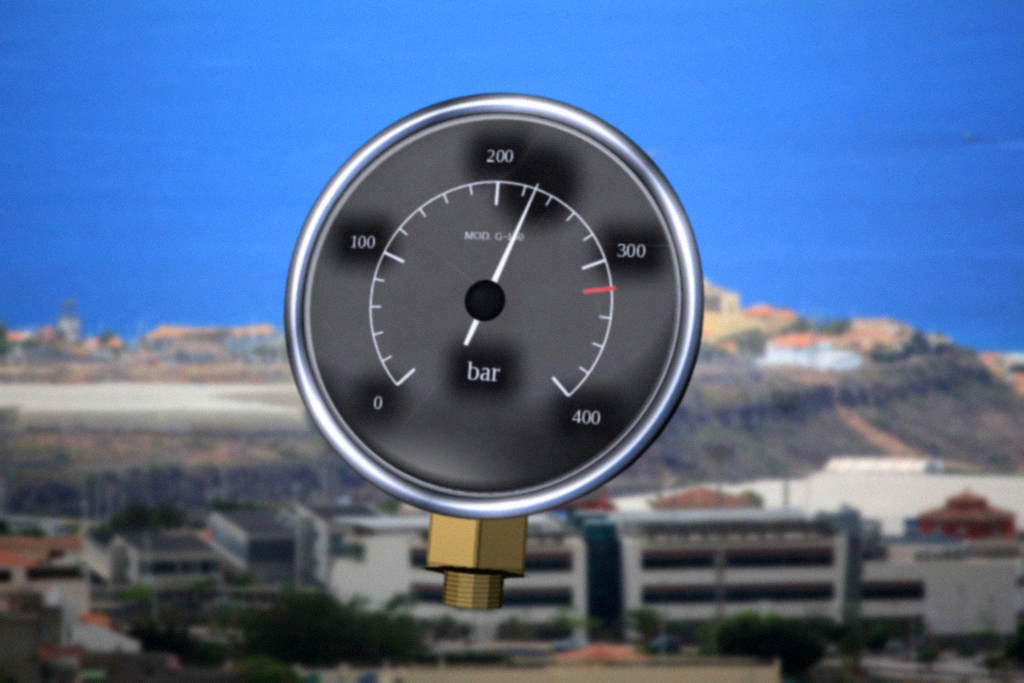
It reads 230 bar
